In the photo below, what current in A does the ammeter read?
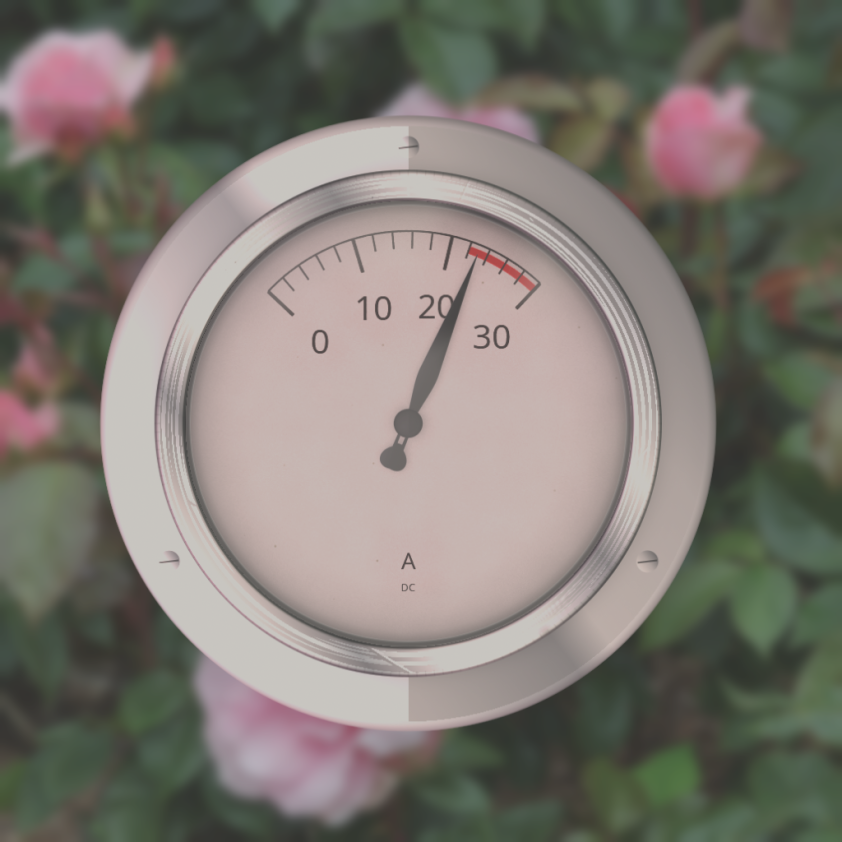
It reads 23 A
